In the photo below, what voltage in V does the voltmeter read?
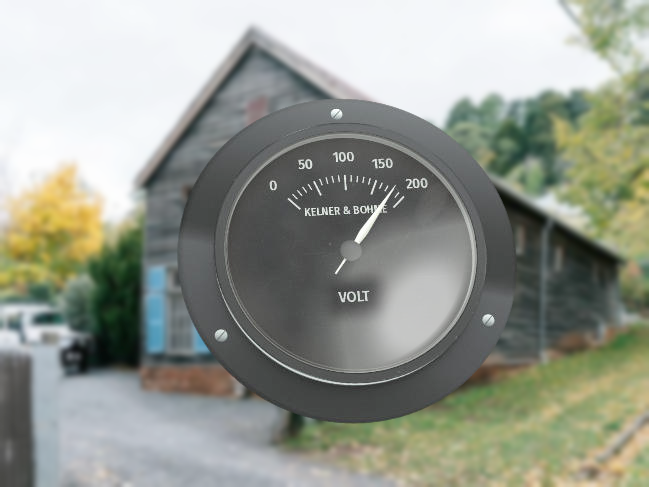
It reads 180 V
